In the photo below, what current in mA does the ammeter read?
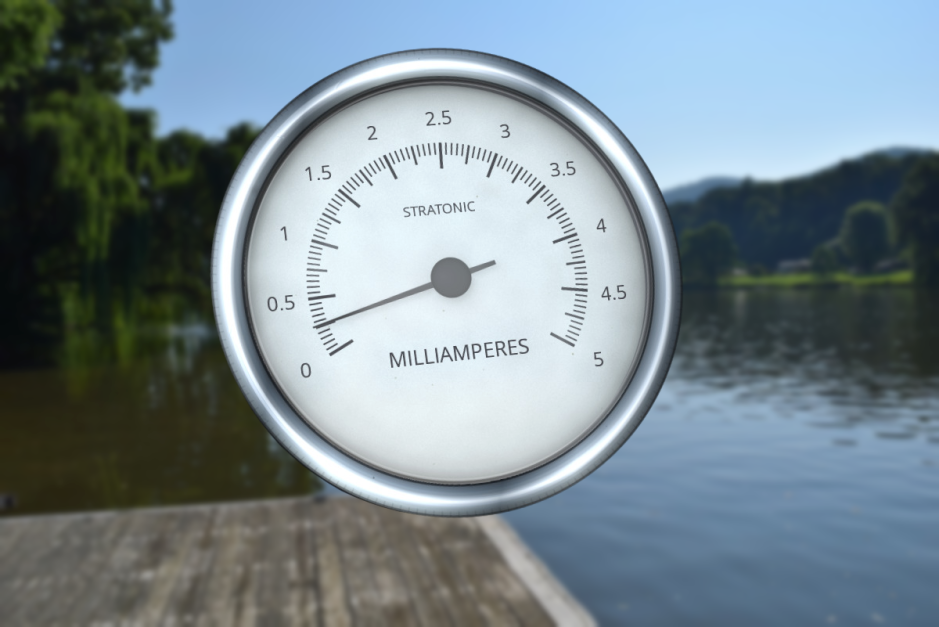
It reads 0.25 mA
